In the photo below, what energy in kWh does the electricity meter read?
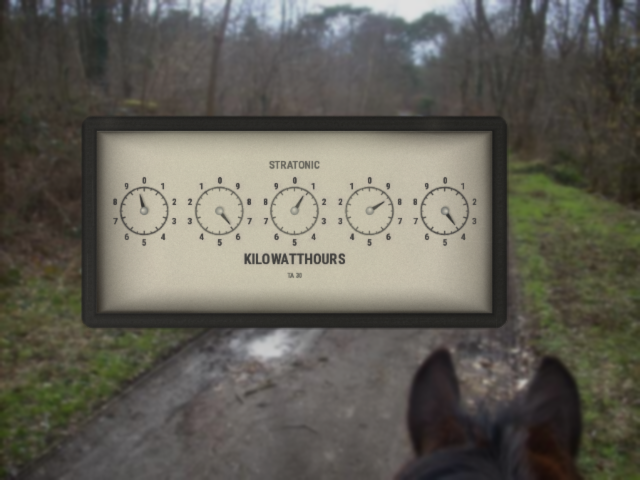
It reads 96084 kWh
